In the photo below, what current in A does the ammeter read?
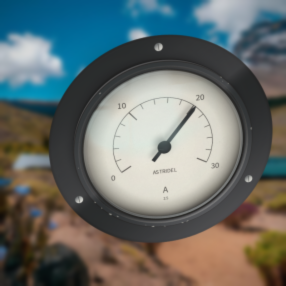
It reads 20 A
